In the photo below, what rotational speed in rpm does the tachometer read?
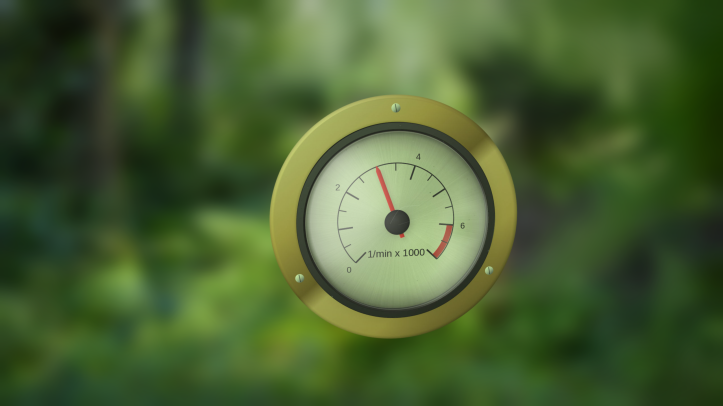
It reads 3000 rpm
